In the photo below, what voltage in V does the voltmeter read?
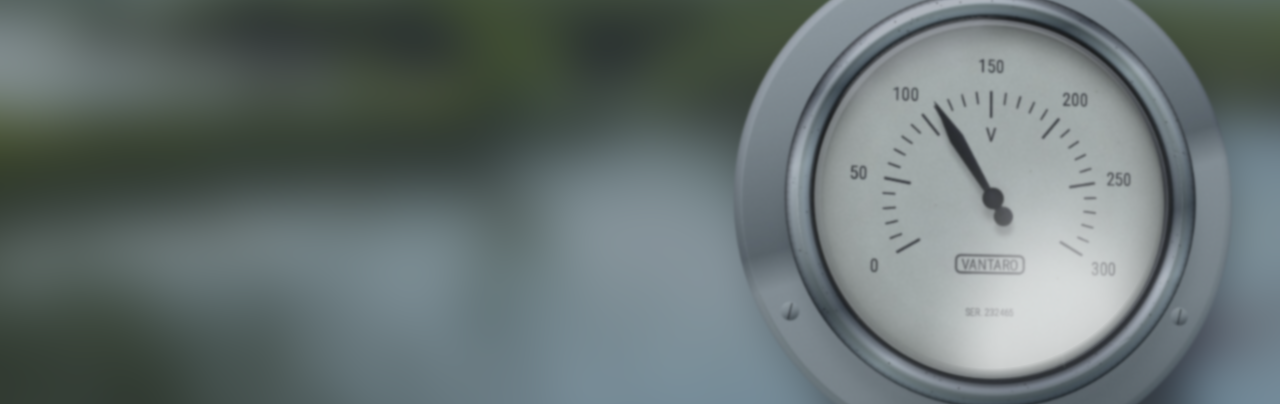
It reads 110 V
